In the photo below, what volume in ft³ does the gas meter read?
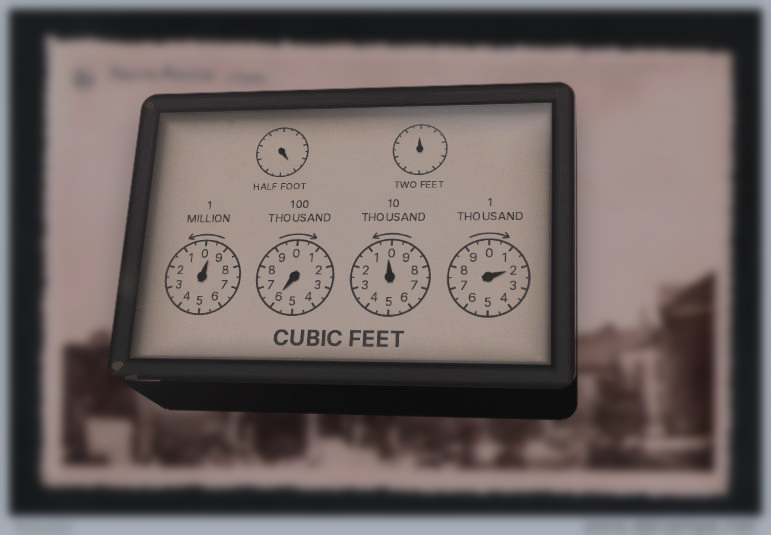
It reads 960200 ft³
